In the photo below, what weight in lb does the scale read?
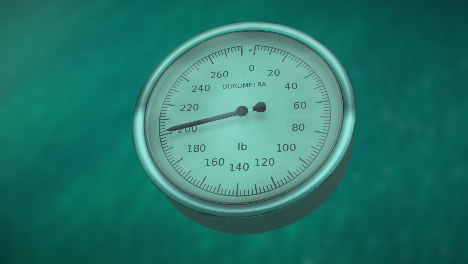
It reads 200 lb
